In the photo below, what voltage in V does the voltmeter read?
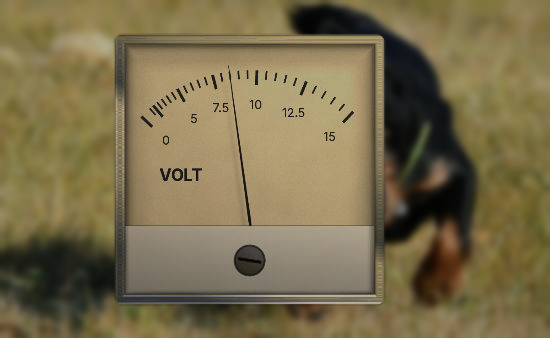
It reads 8.5 V
